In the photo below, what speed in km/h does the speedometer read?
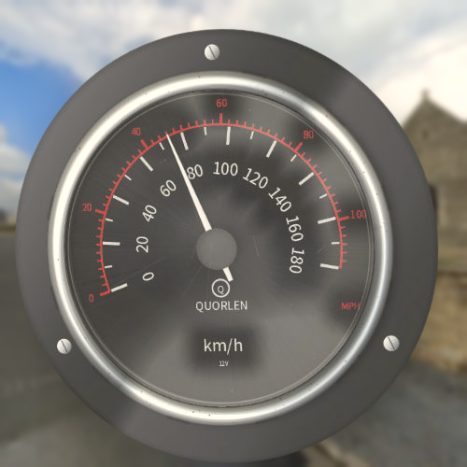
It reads 75 km/h
